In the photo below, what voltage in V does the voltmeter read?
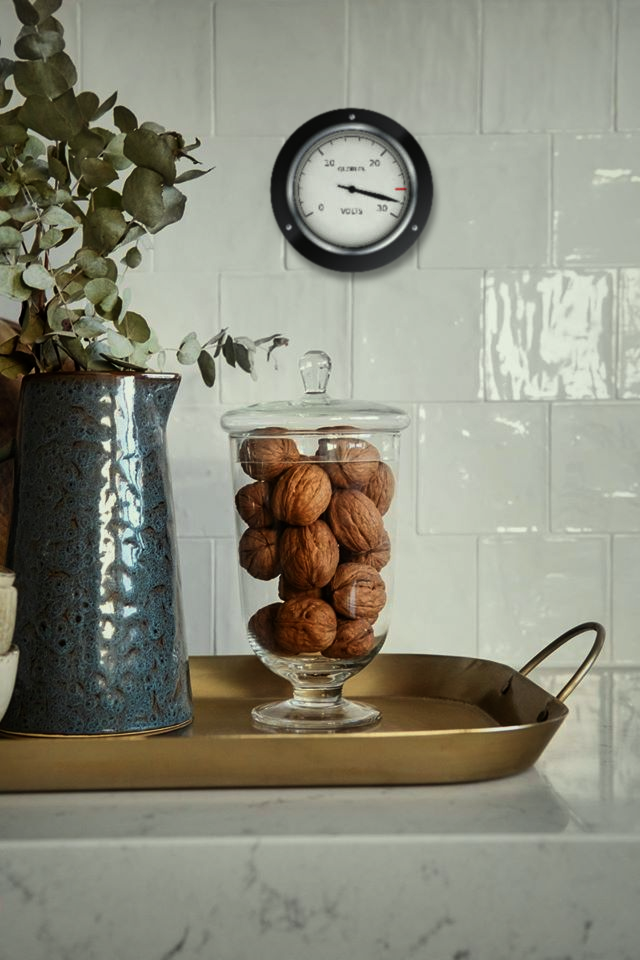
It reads 28 V
